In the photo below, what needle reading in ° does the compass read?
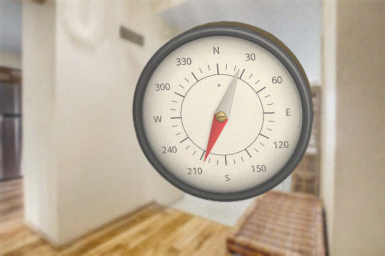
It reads 205 °
